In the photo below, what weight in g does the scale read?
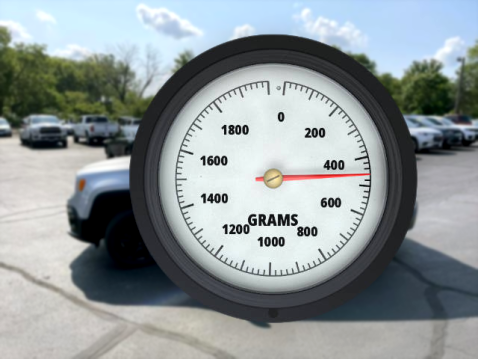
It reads 460 g
